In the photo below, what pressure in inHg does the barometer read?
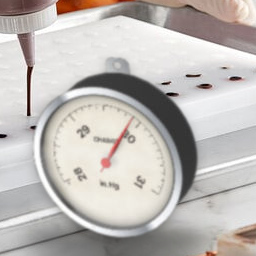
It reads 29.9 inHg
